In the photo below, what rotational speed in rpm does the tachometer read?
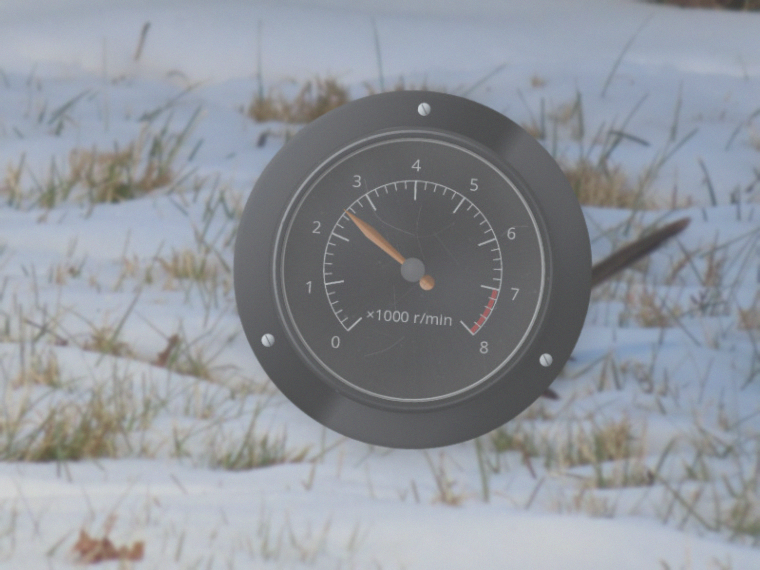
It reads 2500 rpm
